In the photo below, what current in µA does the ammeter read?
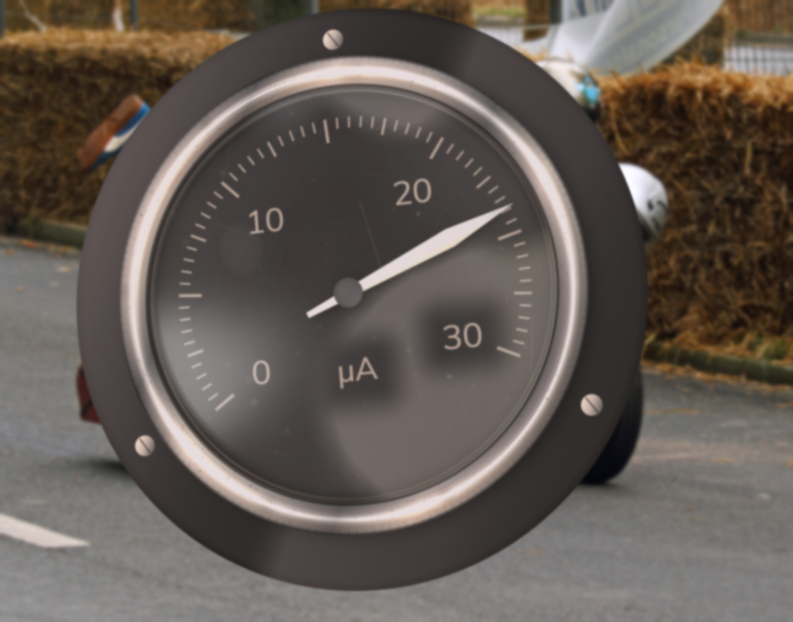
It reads 24 µA
